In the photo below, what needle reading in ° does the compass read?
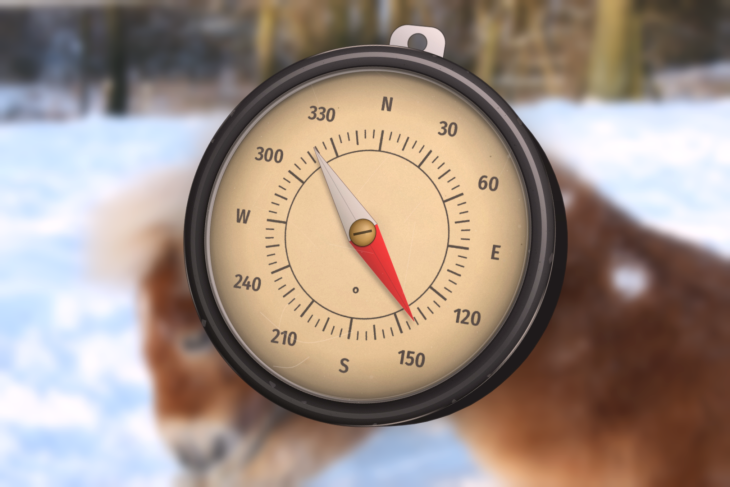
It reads 140 °
